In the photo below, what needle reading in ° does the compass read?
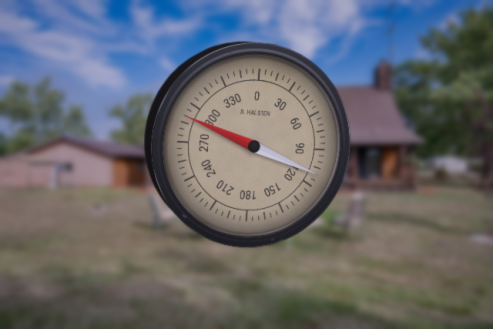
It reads 290 °
